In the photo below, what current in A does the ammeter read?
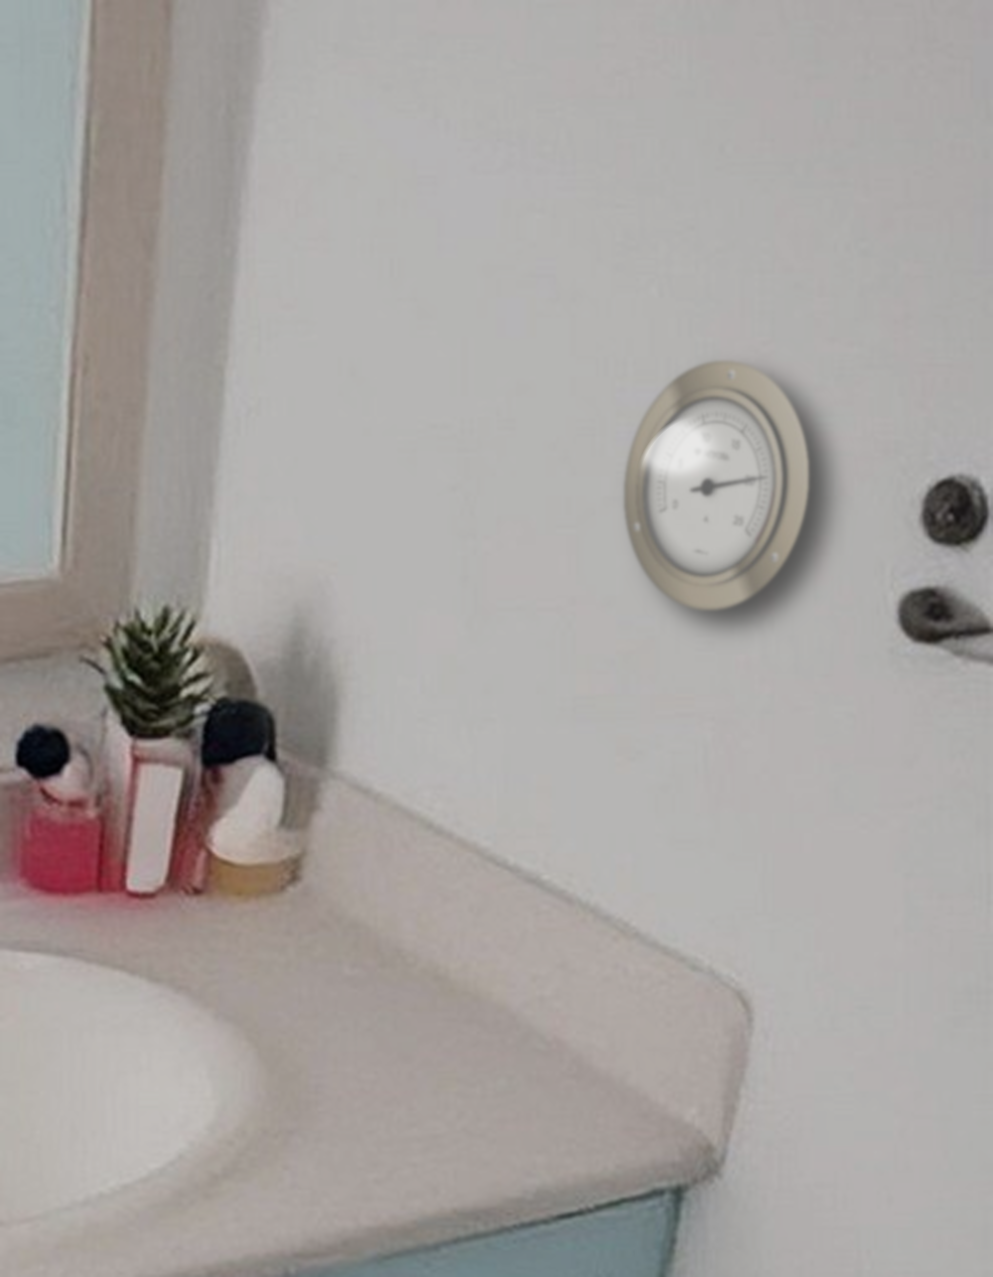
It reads 20 A
